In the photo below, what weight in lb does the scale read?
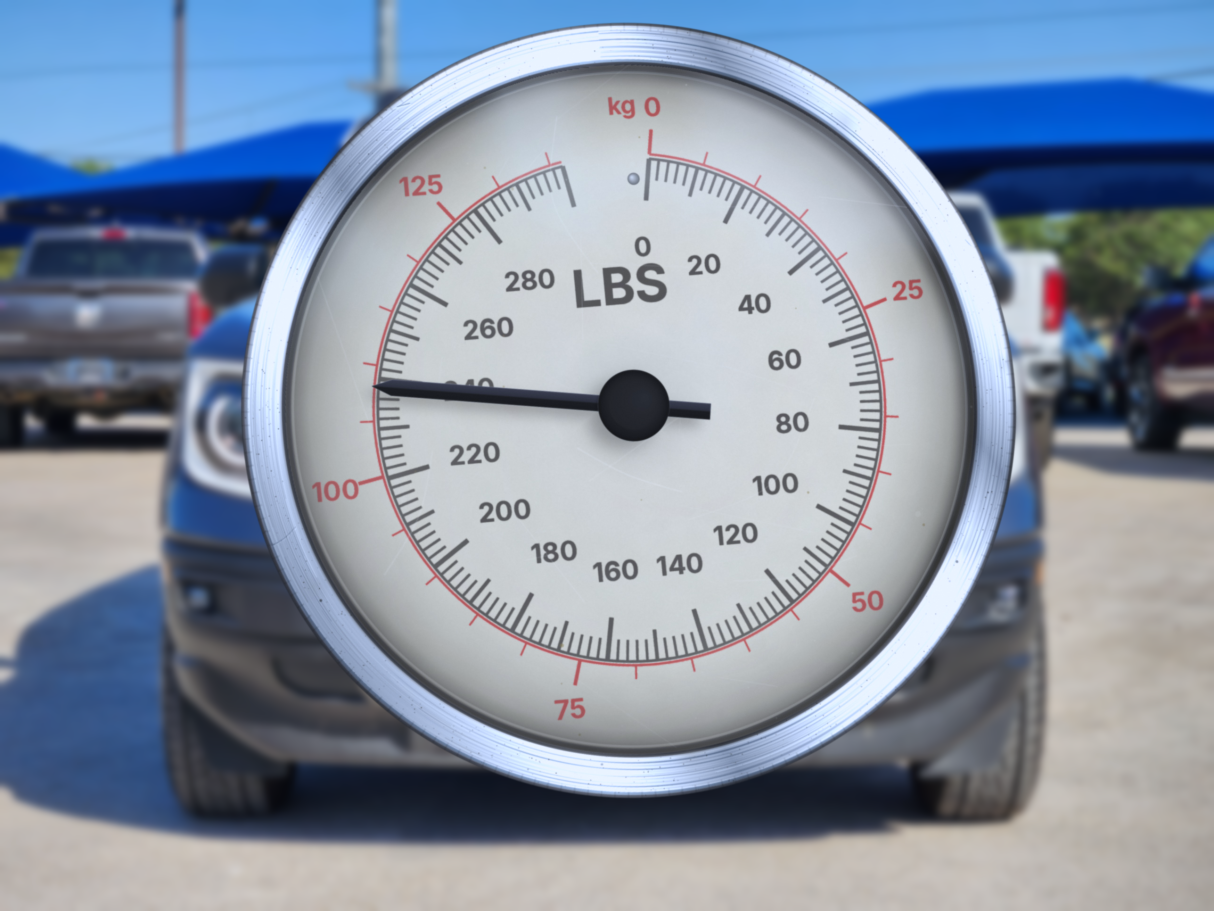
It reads 238 lb
